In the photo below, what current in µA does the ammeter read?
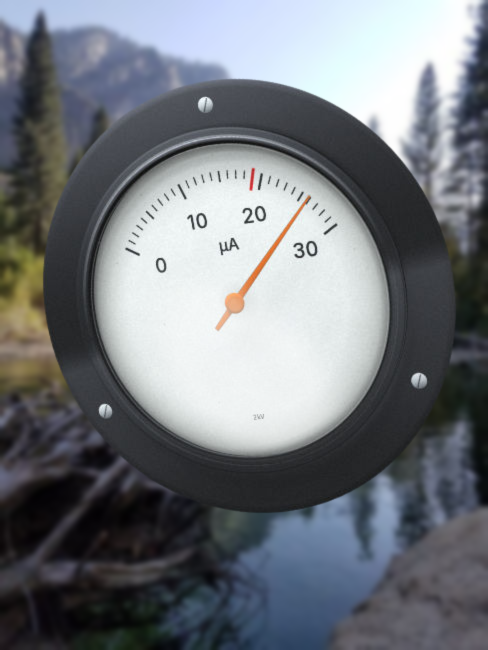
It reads 26 µA
